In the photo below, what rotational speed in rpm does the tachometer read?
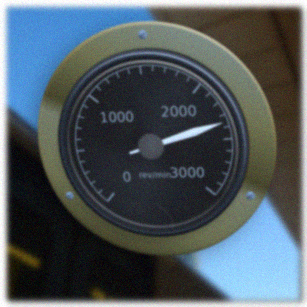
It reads 2350 rpm
